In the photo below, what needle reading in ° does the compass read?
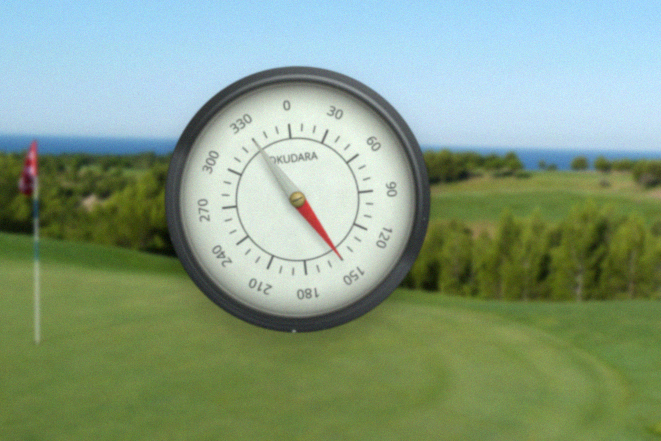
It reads 150 °
